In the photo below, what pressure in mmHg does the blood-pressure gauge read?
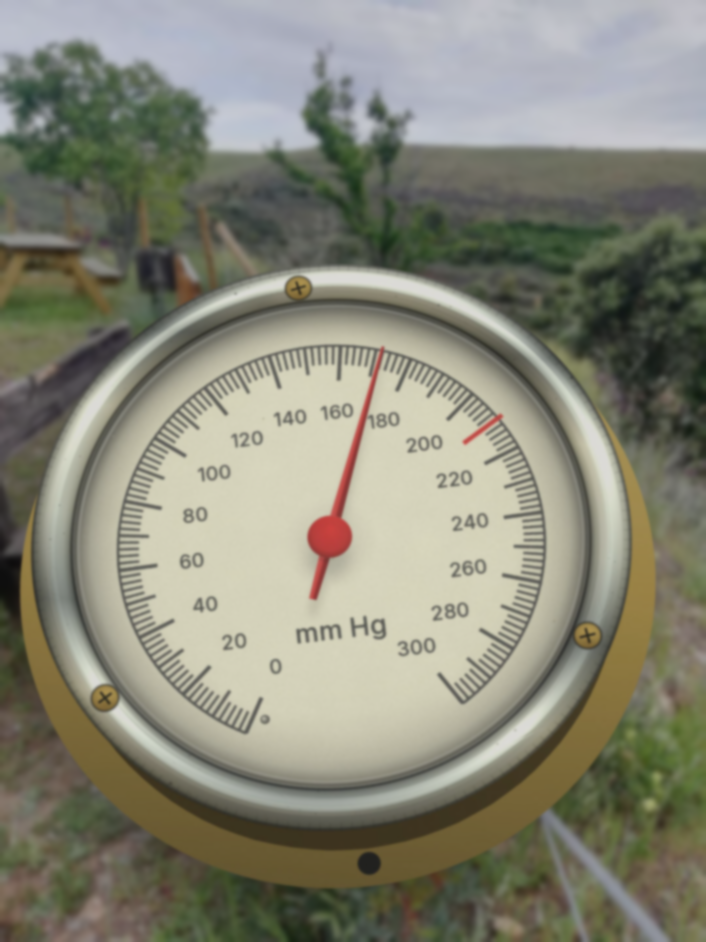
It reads 172 mmHg
